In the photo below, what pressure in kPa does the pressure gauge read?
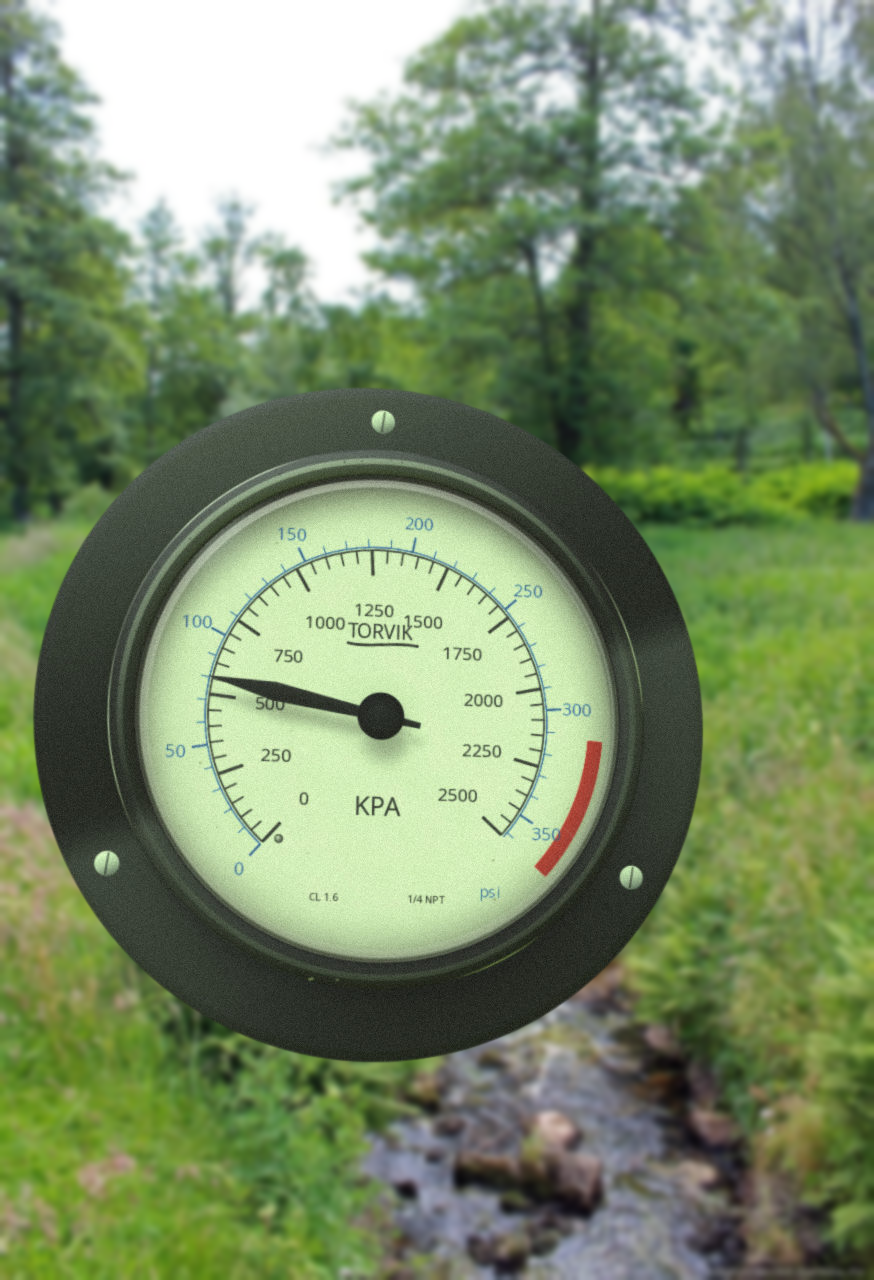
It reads 550 kPa
